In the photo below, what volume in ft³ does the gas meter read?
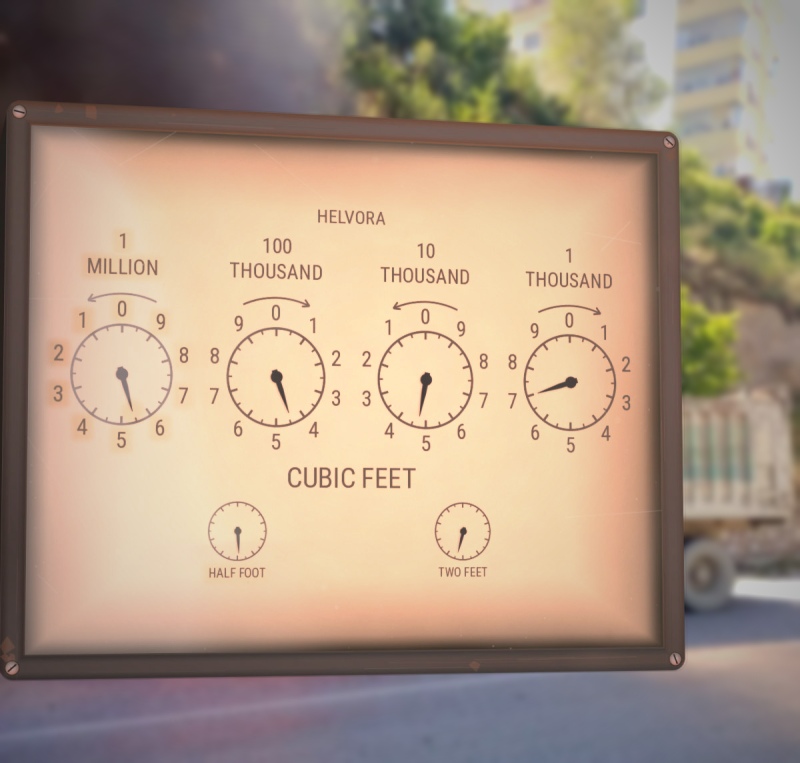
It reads 544700 ft³
